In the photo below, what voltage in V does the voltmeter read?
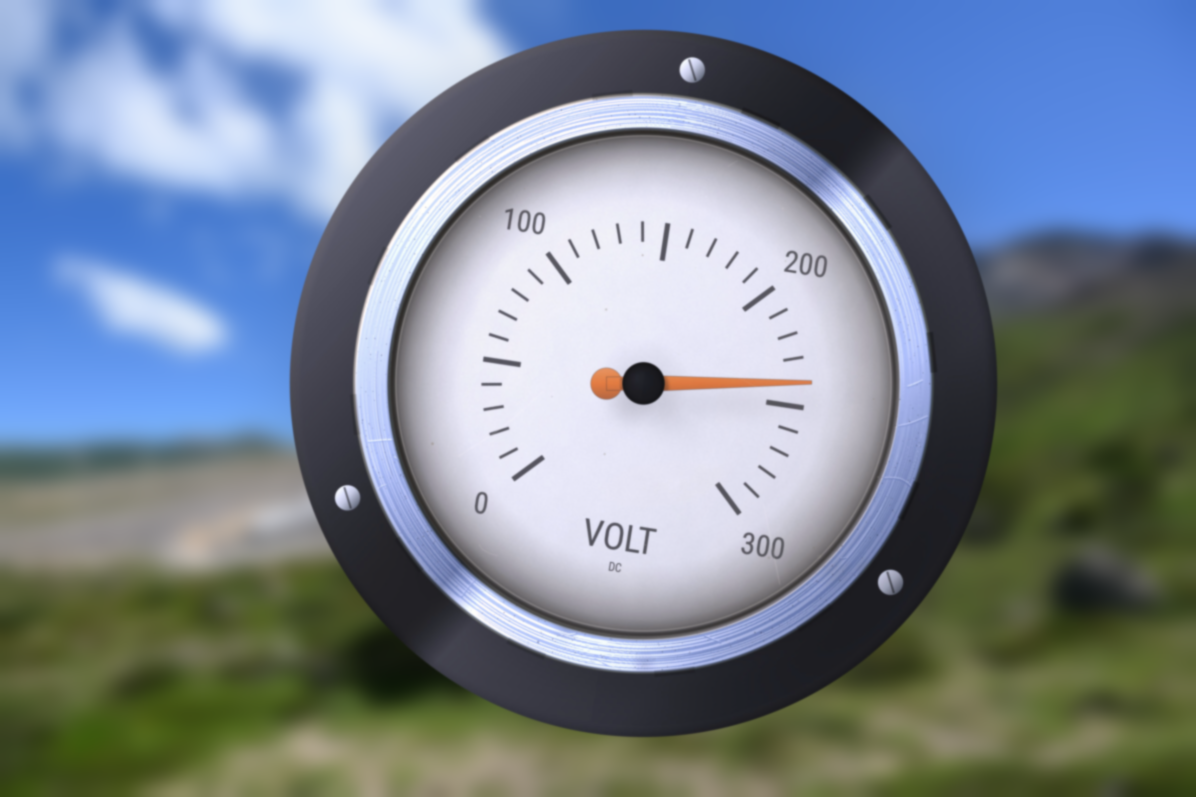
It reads 240 V
